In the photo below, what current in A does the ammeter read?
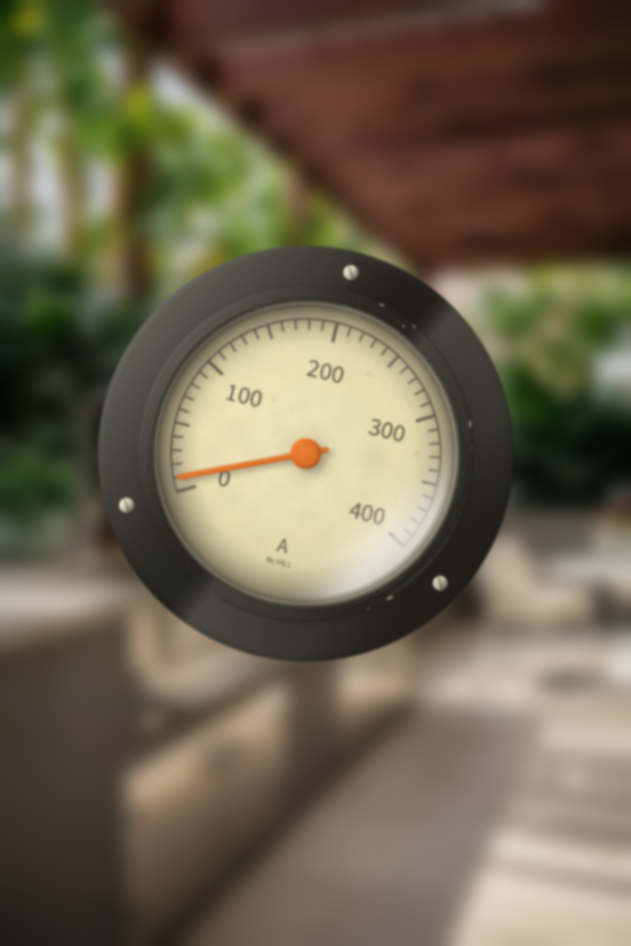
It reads 10 A
